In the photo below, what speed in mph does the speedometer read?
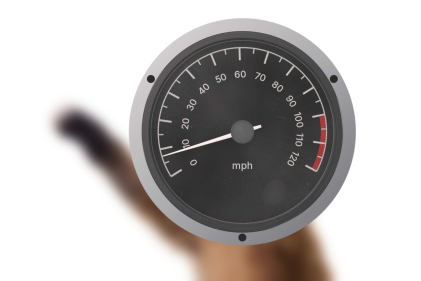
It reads 7.5 mph
